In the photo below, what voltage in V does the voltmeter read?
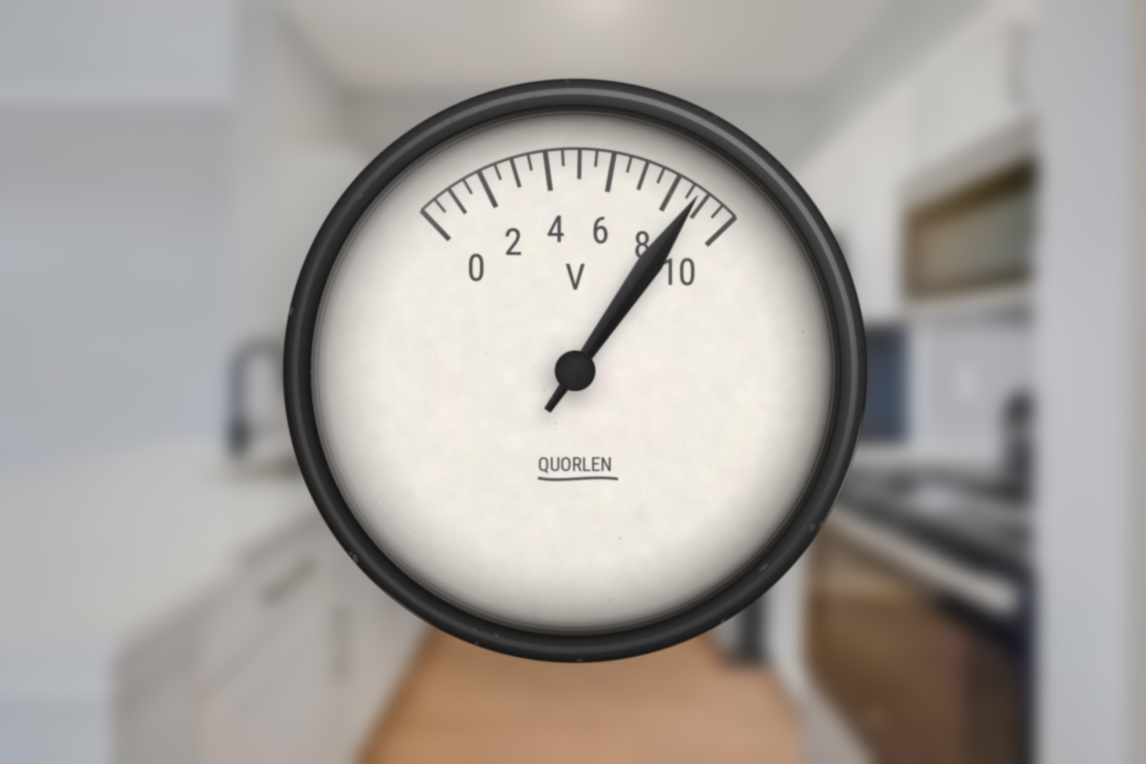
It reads 8.75 V
